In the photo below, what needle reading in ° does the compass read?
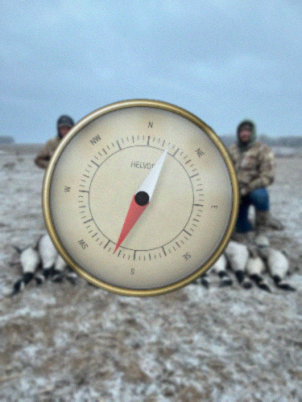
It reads 200 °
